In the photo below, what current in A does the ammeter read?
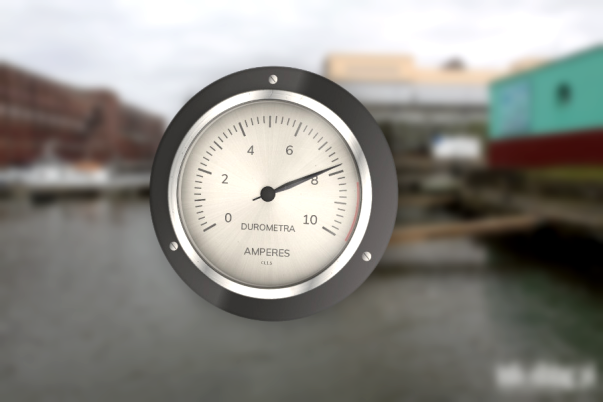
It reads 7.8 A
